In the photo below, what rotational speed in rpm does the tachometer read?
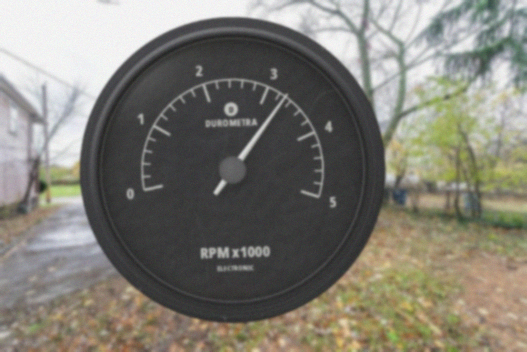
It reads 3300 rpm
